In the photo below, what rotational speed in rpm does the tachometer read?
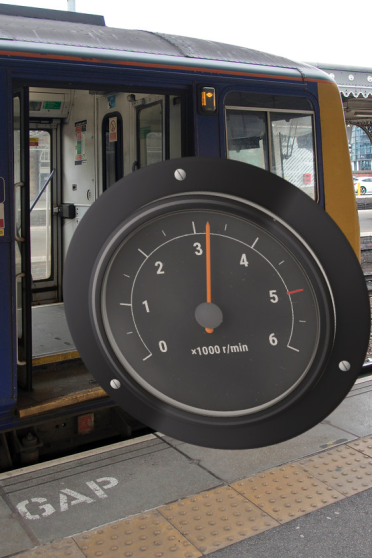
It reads 3250 rpm
